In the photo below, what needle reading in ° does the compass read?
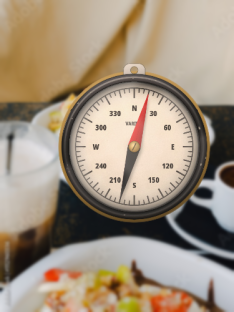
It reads 15 °
